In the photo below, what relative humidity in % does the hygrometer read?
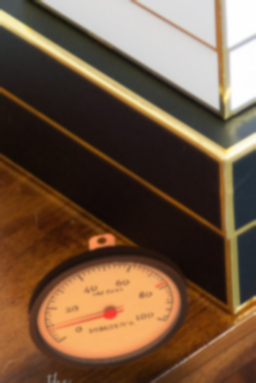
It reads 10 %
